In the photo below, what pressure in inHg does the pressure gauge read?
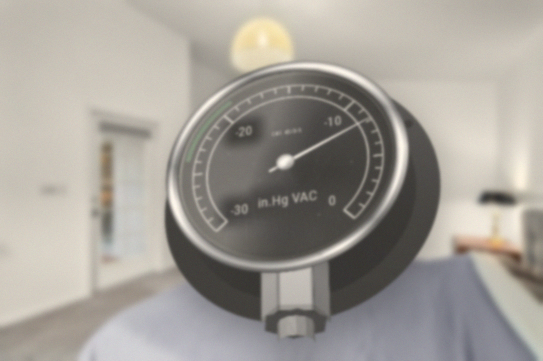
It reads -8 inHg
